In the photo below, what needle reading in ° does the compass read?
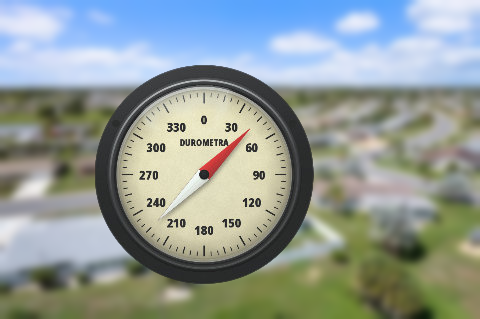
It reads 45 °
